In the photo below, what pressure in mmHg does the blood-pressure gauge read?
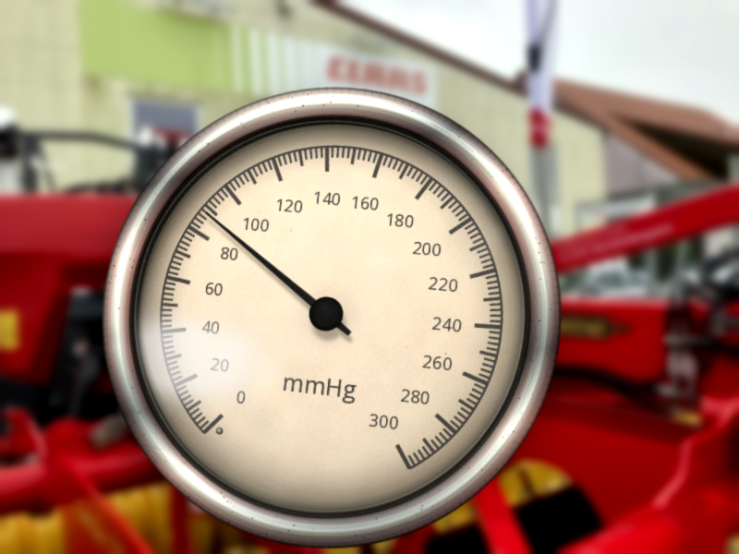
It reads 88 mmHg
